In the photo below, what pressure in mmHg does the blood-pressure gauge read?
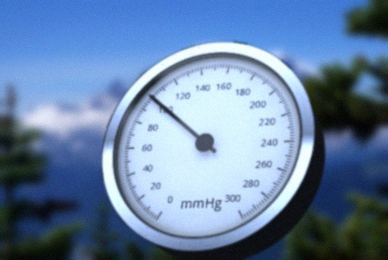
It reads 100 mmHg
